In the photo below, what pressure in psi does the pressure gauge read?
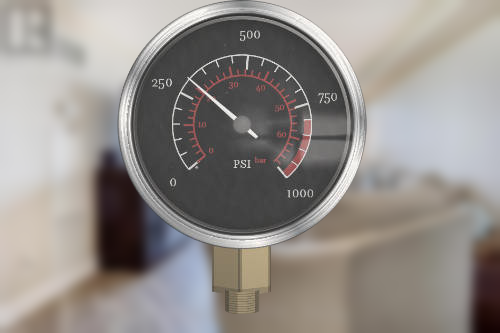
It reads 300 psi
